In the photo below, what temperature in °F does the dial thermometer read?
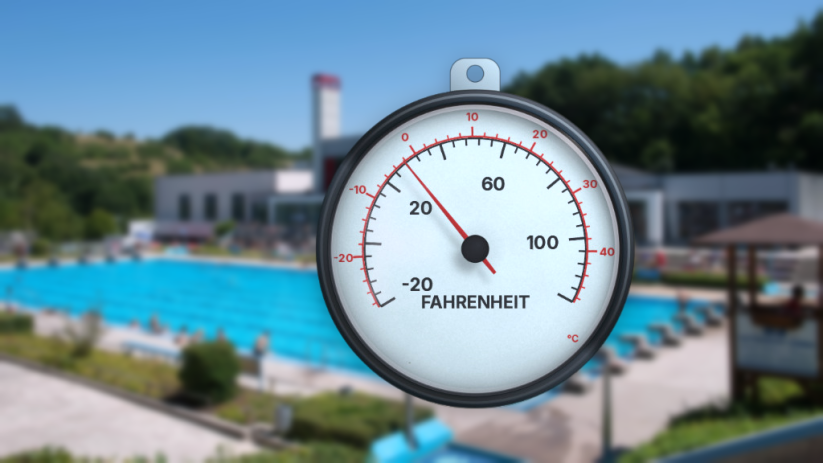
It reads 28 °F
